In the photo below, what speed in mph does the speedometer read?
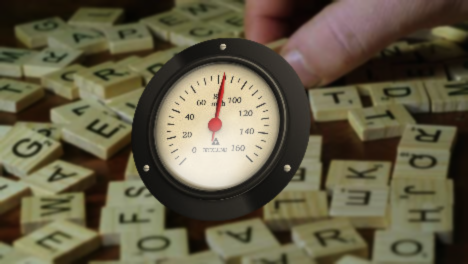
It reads 85 mph
